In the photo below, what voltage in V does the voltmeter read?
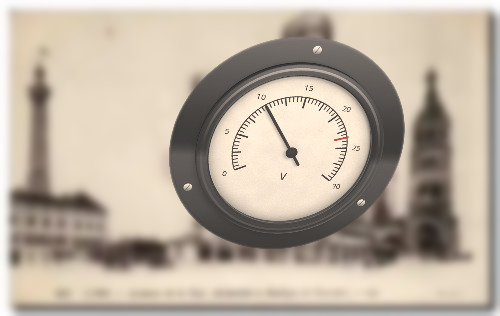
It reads 10 V
